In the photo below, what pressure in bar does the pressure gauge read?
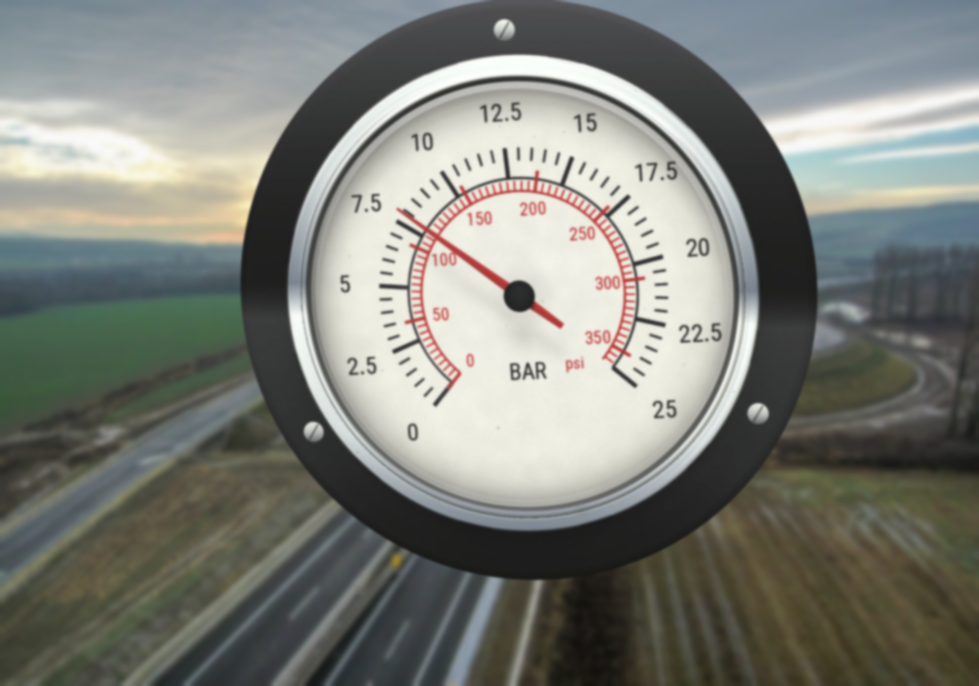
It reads 8 bar
